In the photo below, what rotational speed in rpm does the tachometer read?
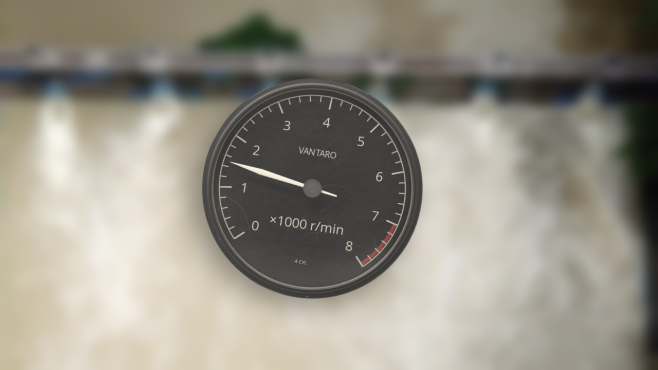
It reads 1500 rpm
